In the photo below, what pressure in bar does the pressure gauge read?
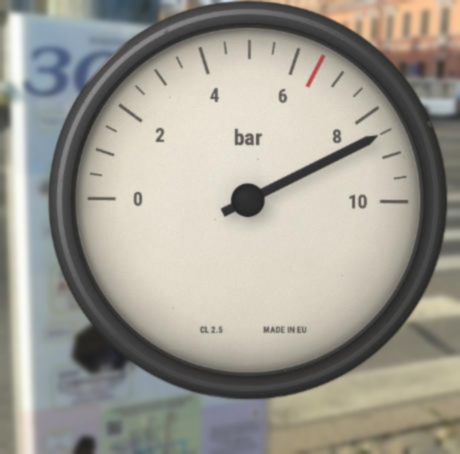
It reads 8.5 bar
